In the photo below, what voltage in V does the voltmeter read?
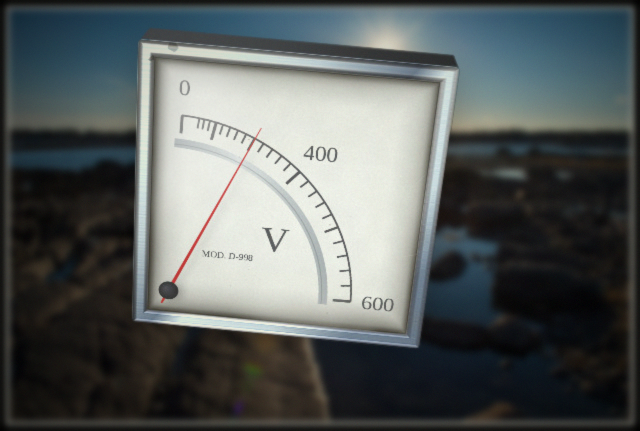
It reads 300 V
